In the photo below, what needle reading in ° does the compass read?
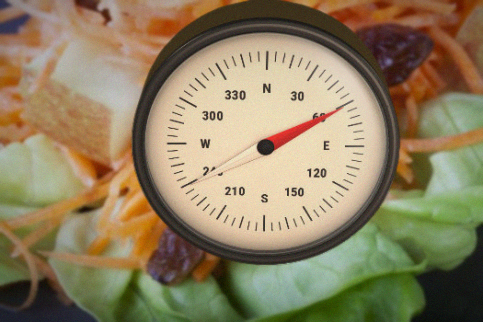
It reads 60 °
